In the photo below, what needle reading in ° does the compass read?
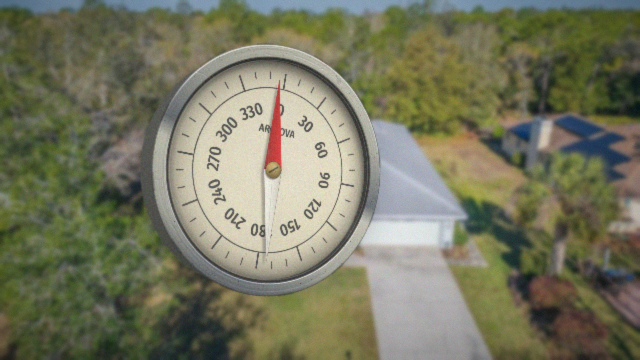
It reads 355 °
